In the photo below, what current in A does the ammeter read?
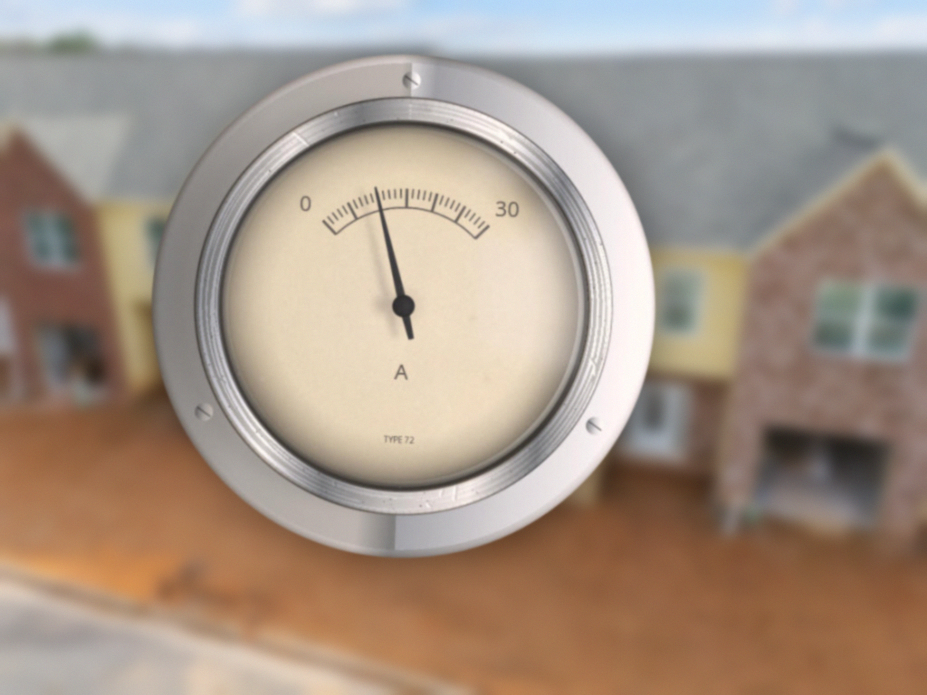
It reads 10 A
